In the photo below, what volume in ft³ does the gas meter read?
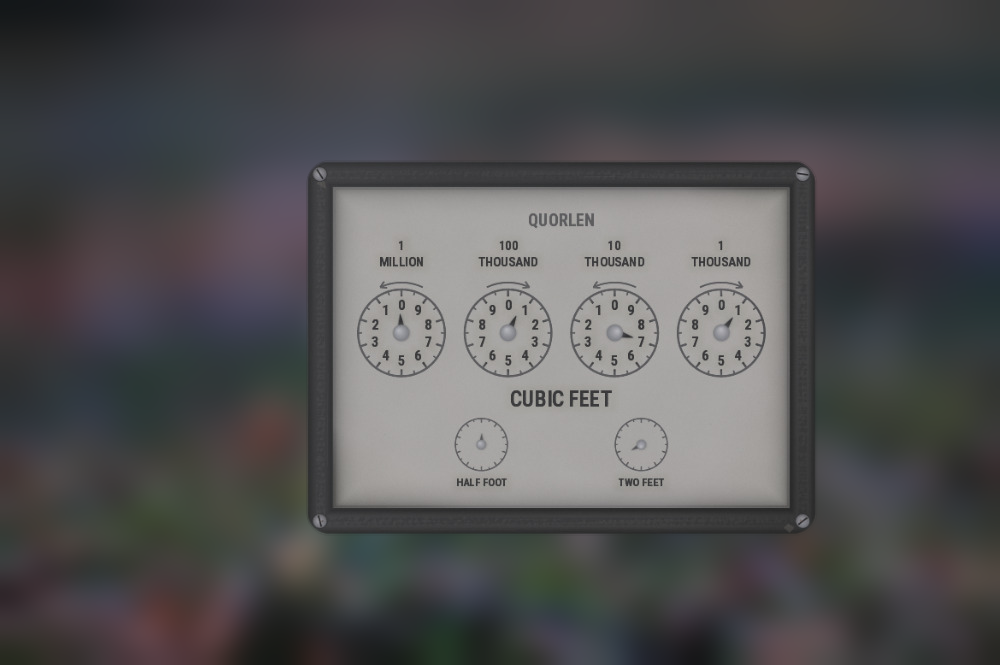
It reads 7100 ft³
